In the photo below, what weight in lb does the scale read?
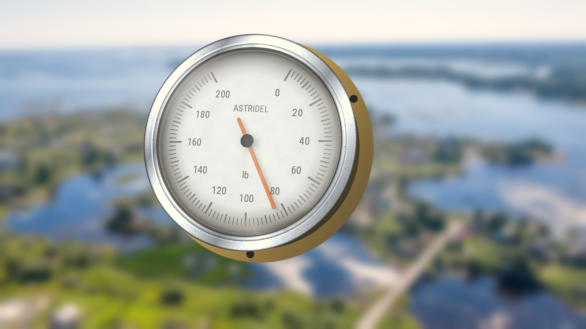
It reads 84 lb
